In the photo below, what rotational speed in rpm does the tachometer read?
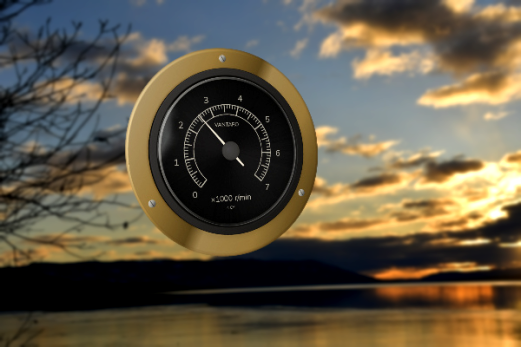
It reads 2500 rpm
